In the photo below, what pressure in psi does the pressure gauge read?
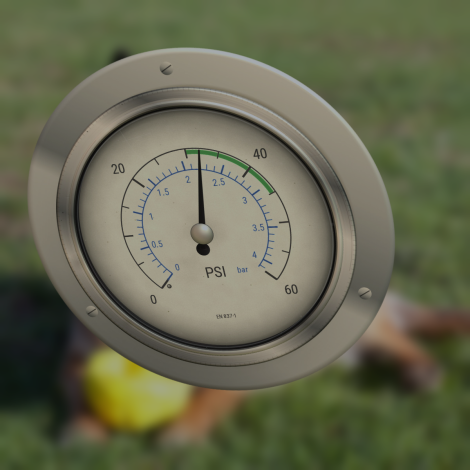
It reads 32.5 psi
